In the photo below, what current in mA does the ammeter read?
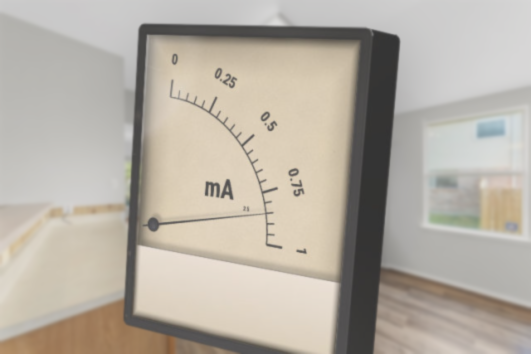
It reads 0.85 mA
